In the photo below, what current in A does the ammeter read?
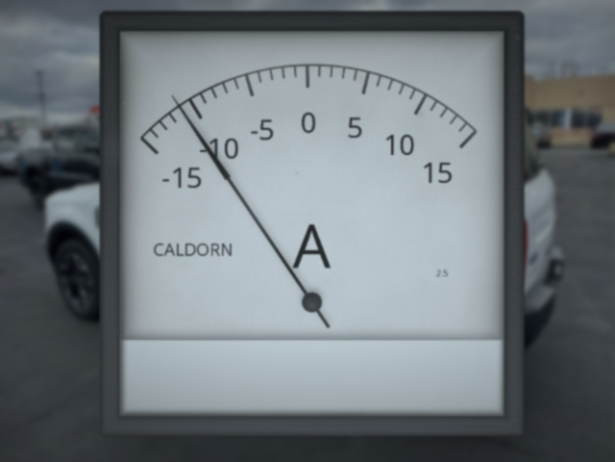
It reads -11 A
